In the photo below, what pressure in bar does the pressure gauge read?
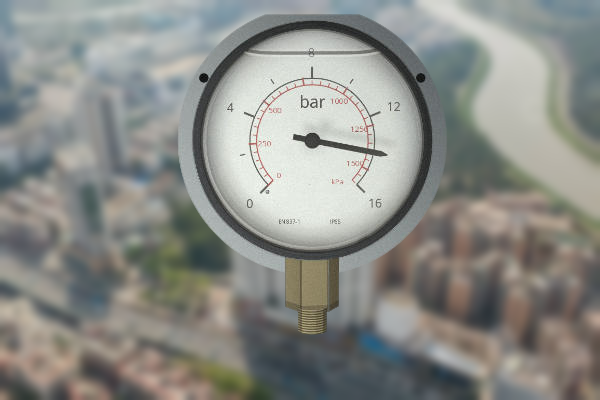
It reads 14 bar
